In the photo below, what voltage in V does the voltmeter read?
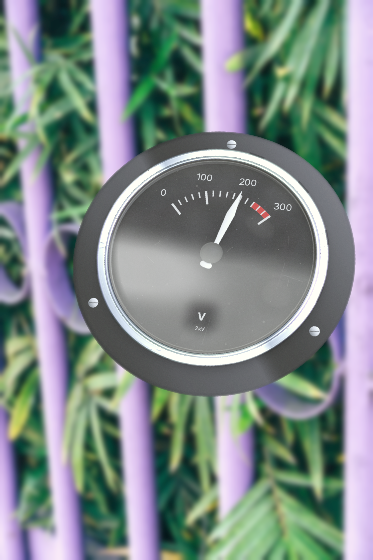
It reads 200 V
